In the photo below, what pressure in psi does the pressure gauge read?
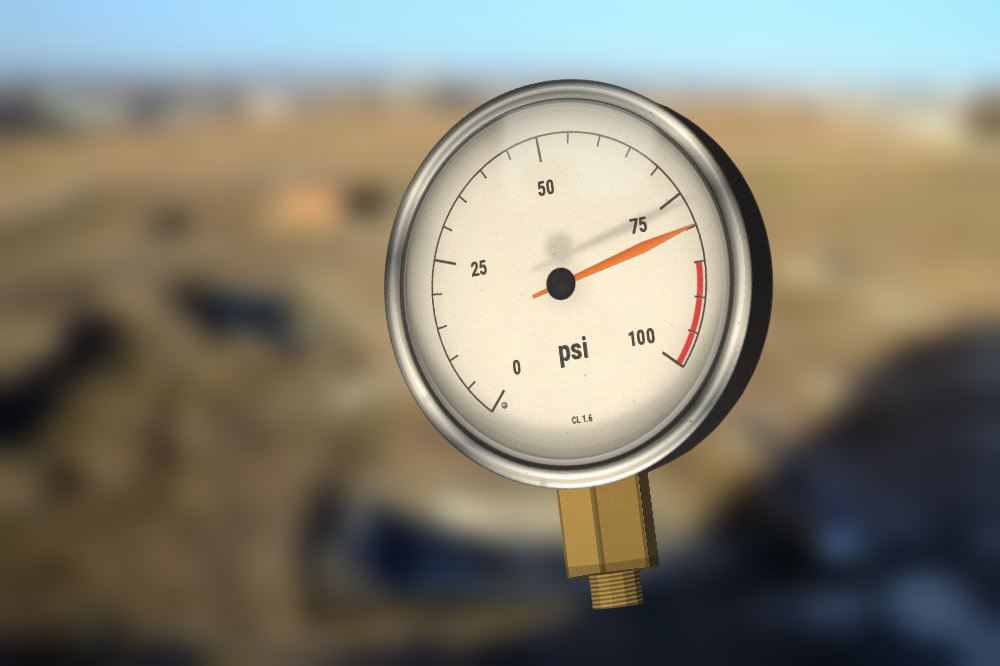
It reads 80 psi
